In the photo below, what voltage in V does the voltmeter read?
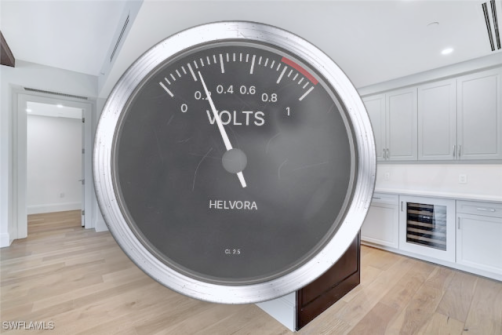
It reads 0.24 V
